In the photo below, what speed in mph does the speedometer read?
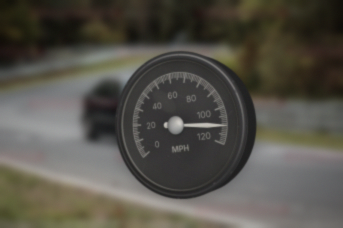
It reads 110 mph
